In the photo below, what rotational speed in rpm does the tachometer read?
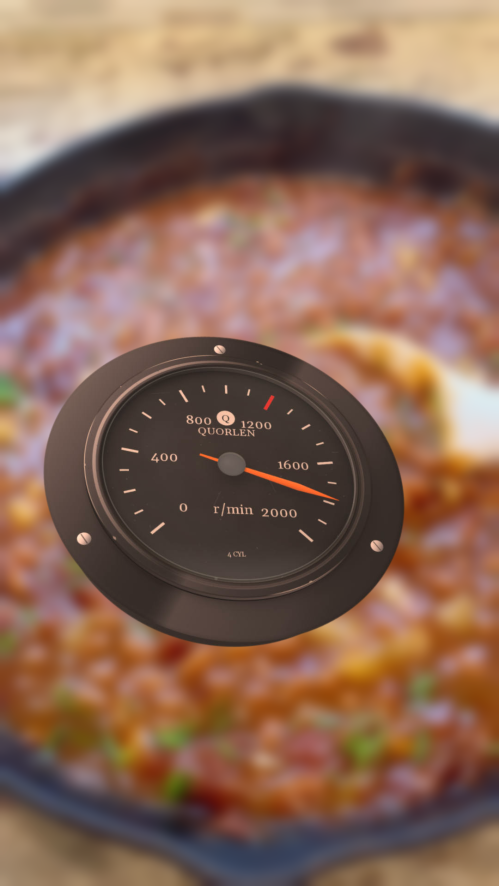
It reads 1800 rpm
